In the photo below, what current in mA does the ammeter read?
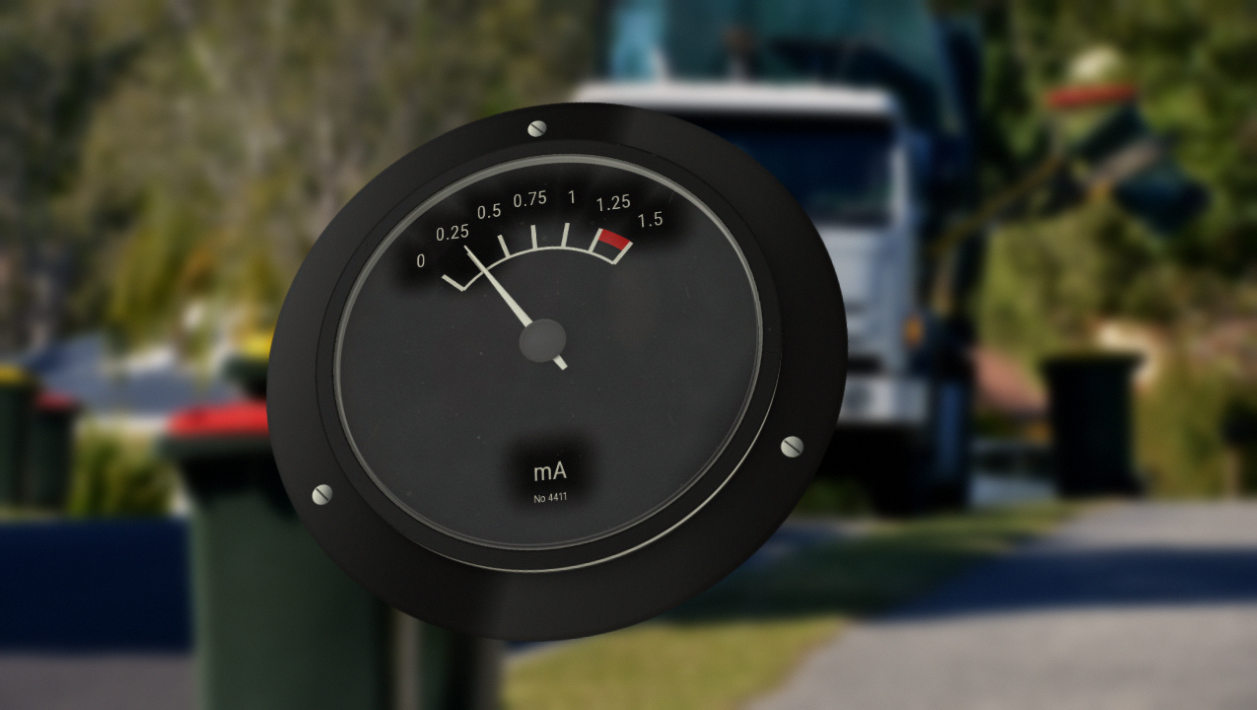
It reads 0.25 mA
